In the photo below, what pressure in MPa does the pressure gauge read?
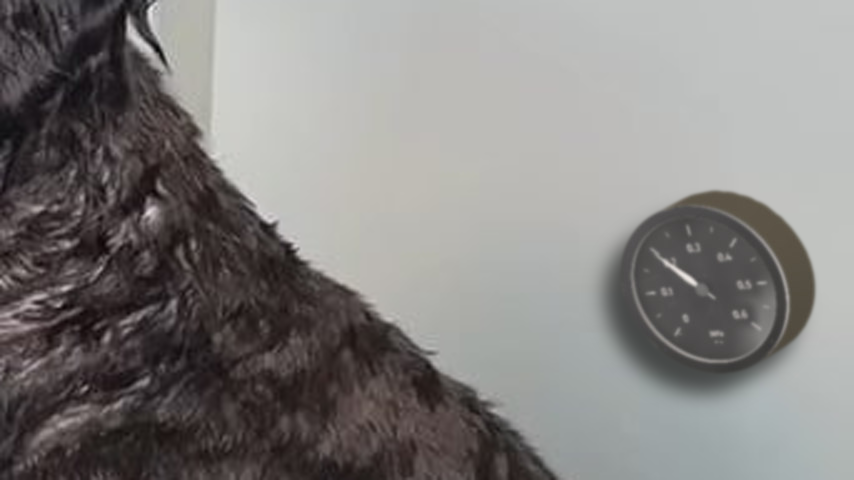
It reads 0.2 MPa
